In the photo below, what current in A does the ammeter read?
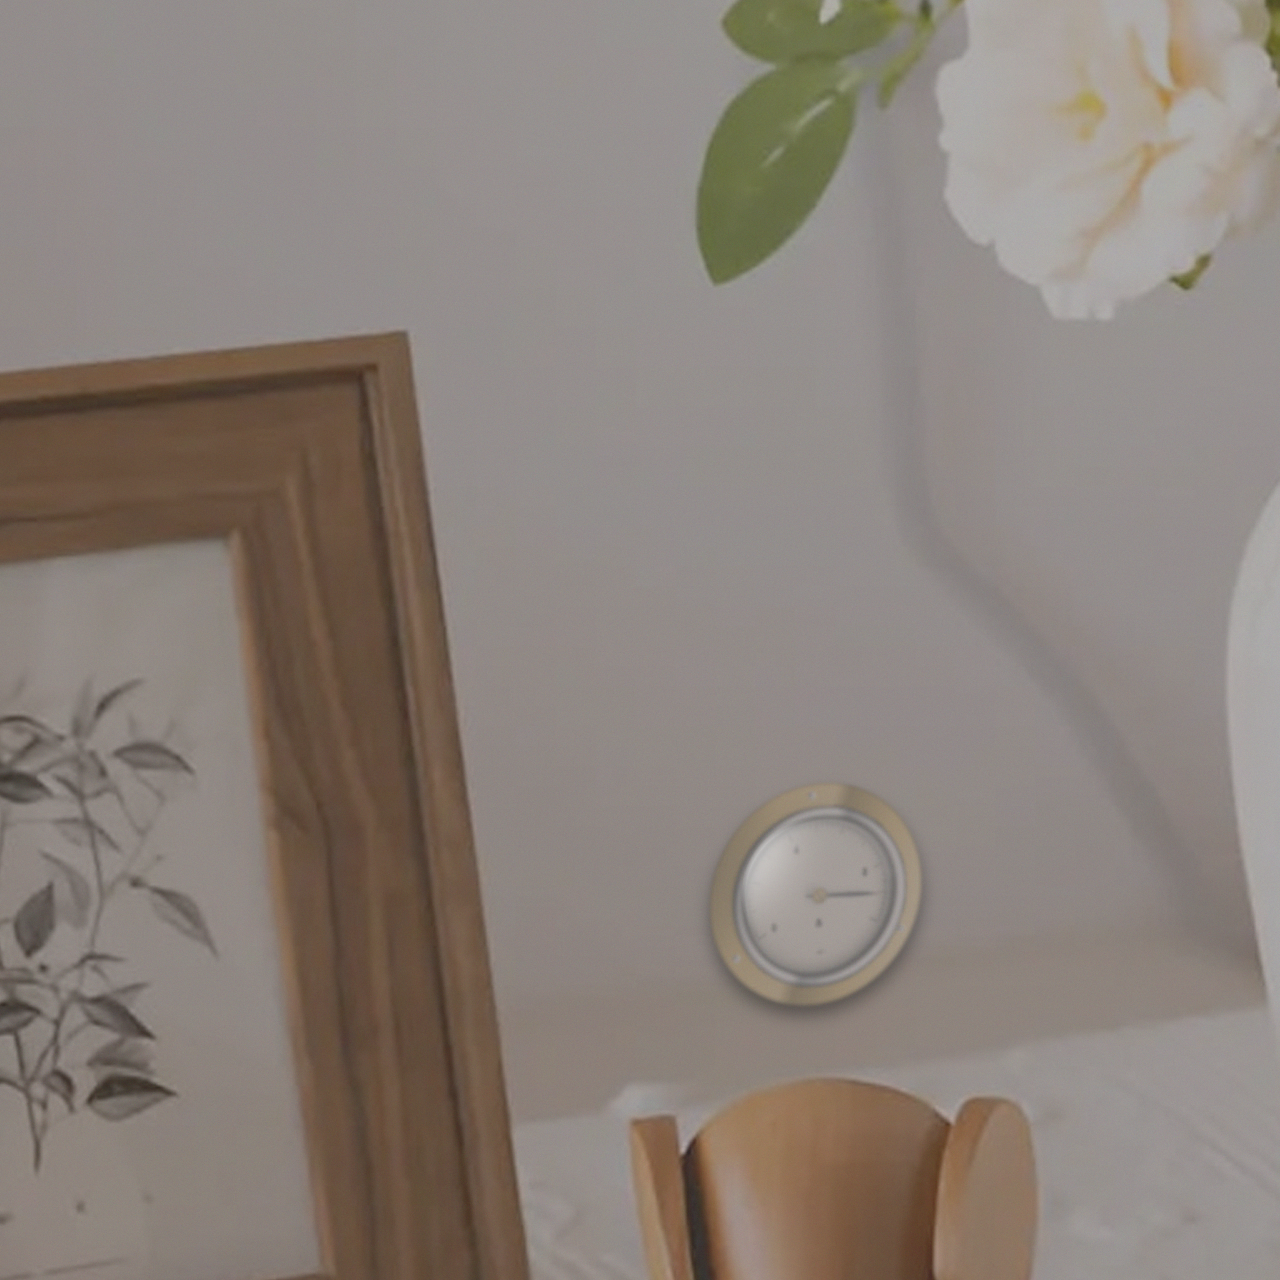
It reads 9 A
